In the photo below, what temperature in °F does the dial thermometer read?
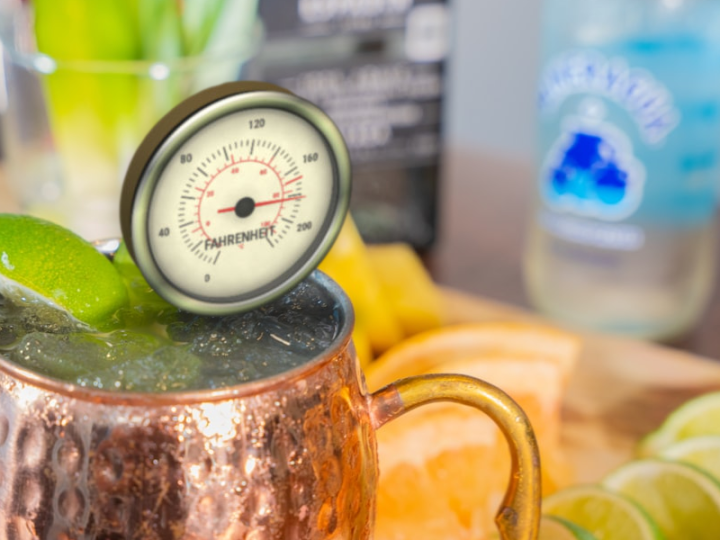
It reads 180 °F
